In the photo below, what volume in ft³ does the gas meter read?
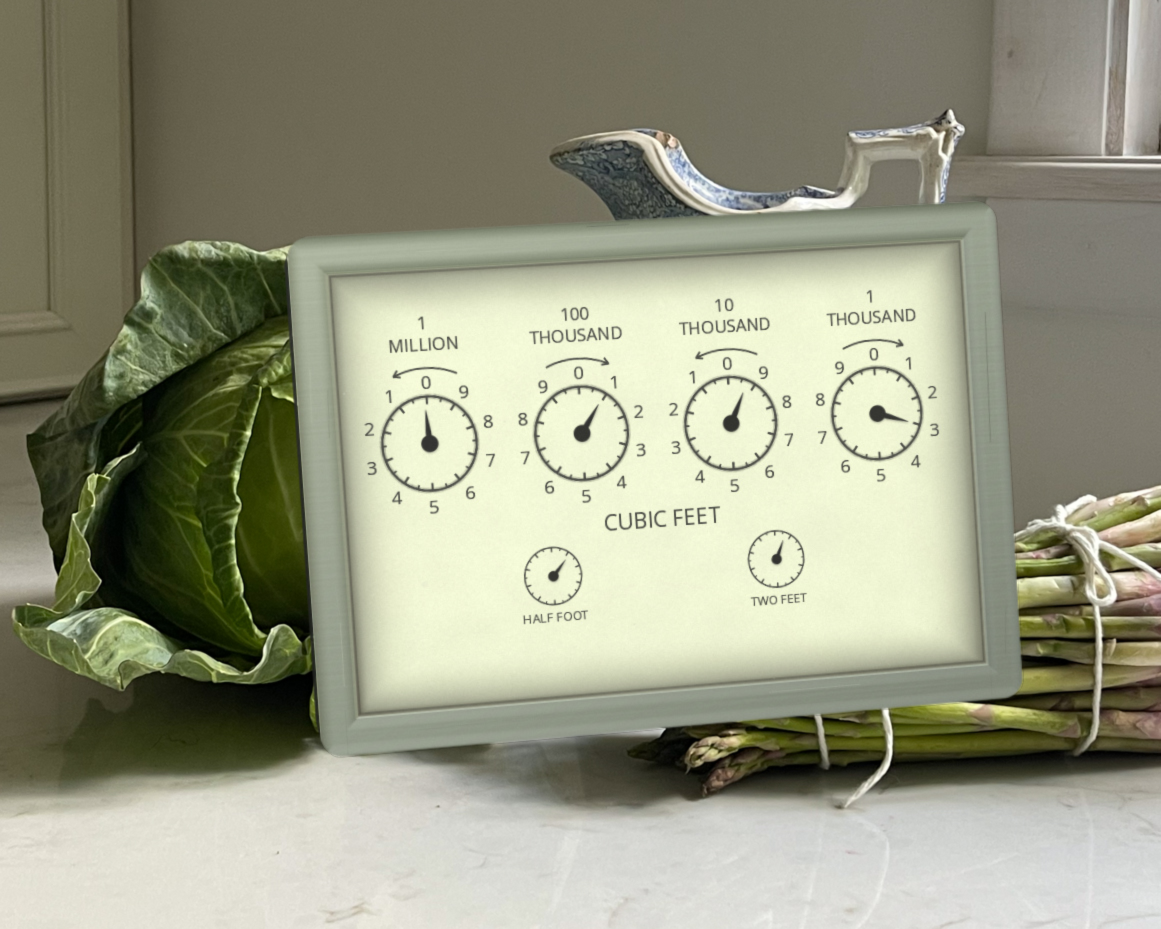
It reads 9300 ft³
